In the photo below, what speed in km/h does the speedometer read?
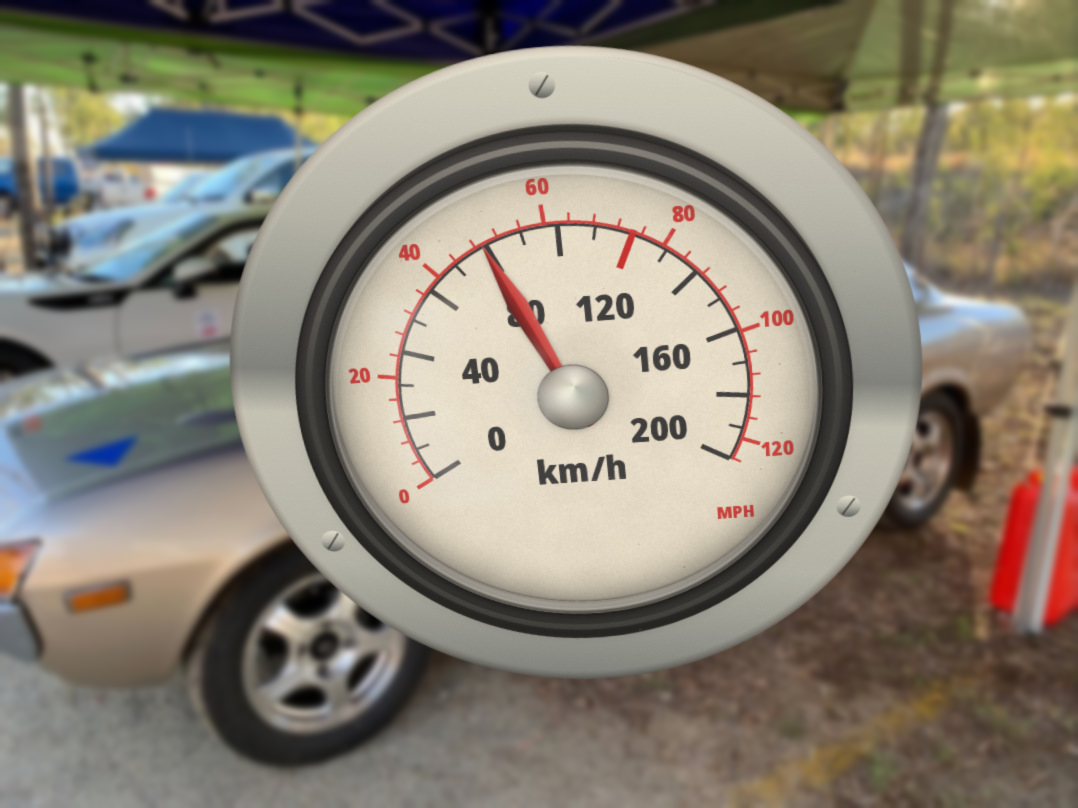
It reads 80 km/h
